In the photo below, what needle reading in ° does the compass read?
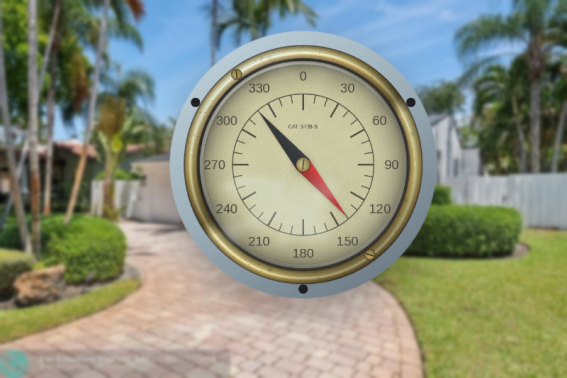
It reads 140 °
